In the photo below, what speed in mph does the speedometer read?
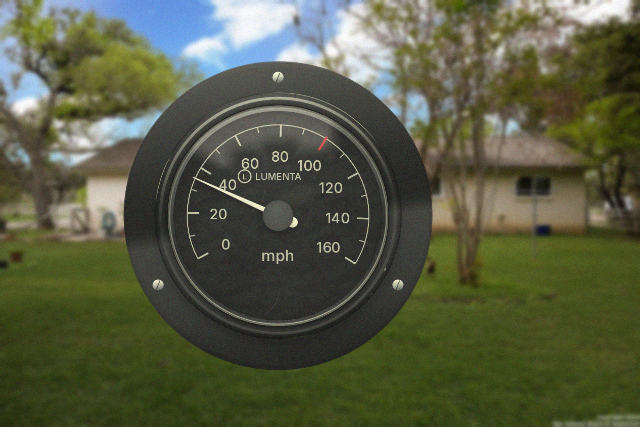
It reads 35 mph
